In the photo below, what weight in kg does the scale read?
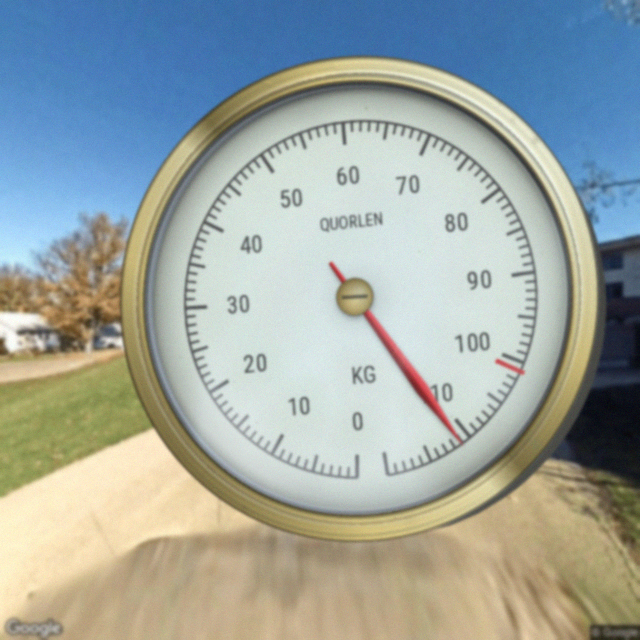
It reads 111 kg
